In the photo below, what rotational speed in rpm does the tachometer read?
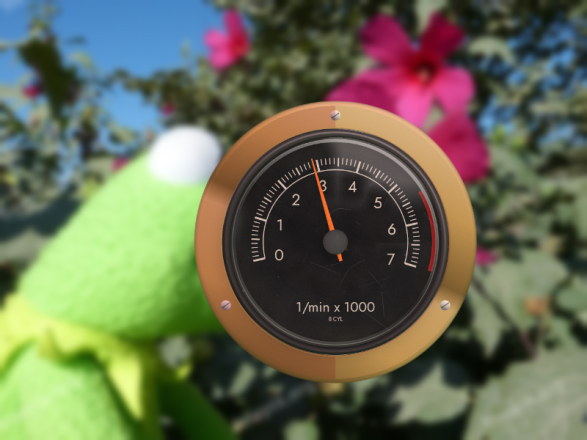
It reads 2900 rpm
